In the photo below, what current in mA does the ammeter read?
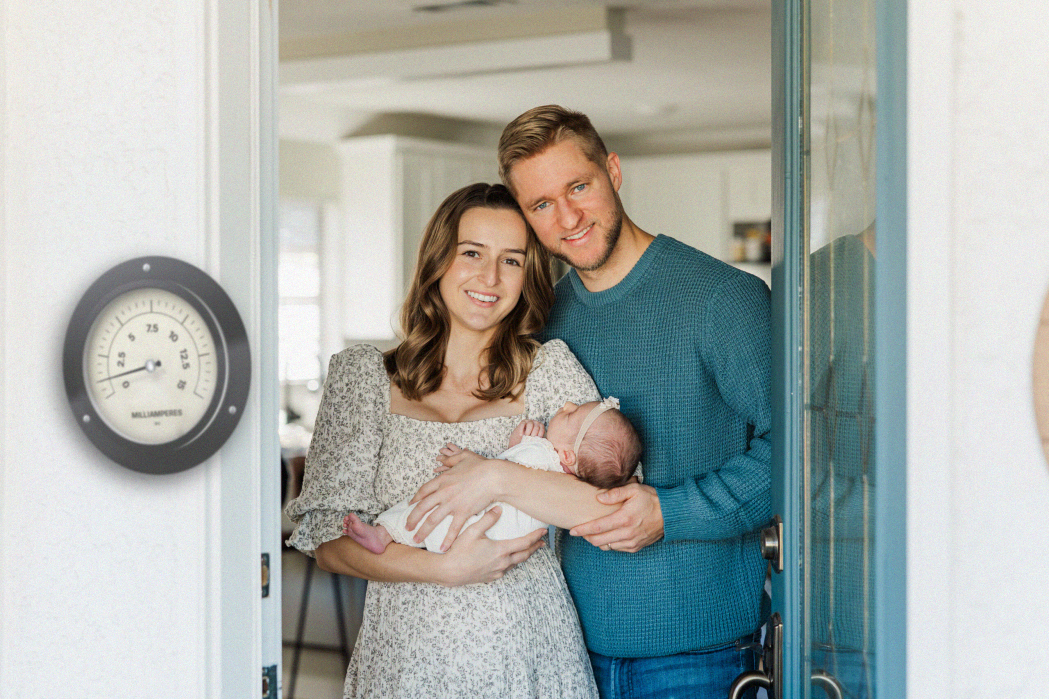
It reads 1 mA
